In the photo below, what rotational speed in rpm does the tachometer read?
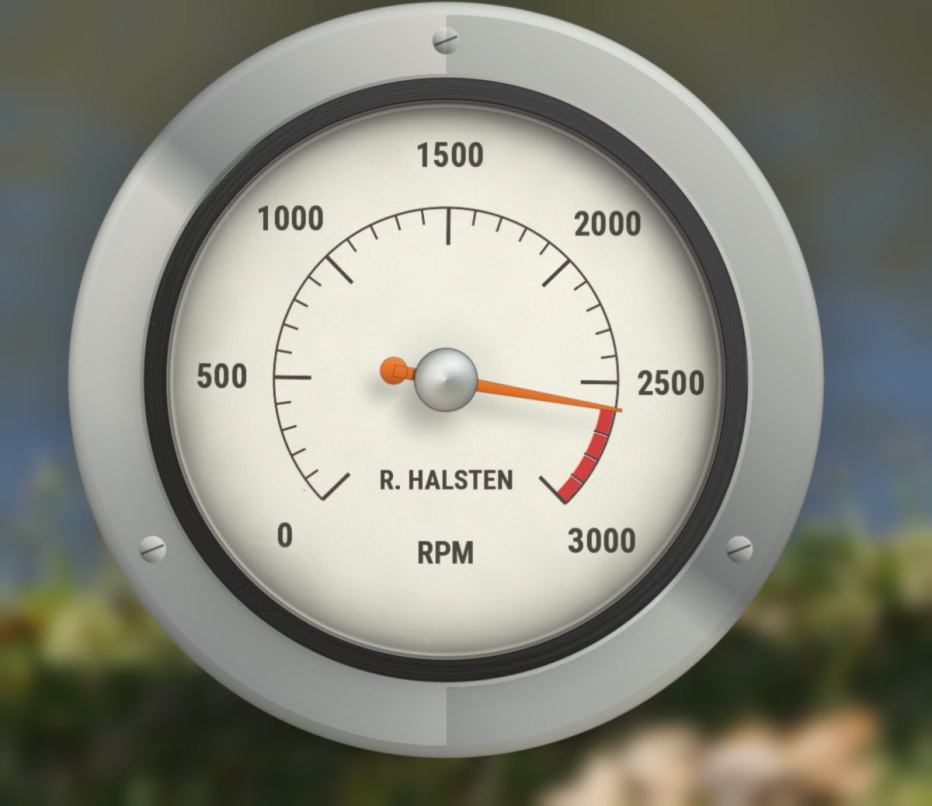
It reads 2600 rpm
